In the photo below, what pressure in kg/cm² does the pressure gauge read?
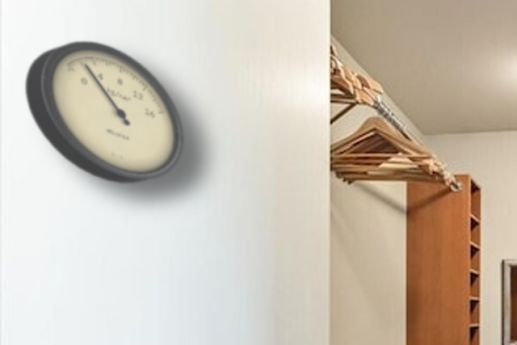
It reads 2 kg/cm²
